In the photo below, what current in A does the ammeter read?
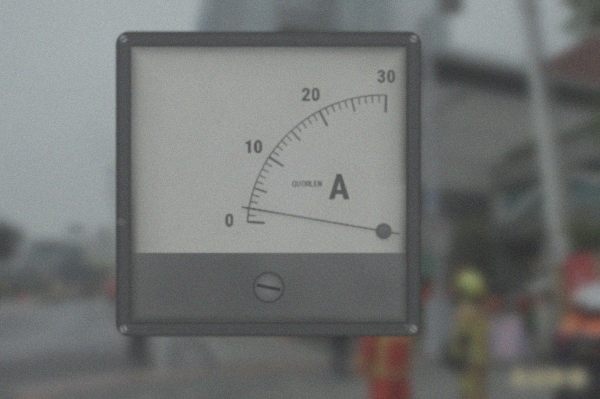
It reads 2 A
